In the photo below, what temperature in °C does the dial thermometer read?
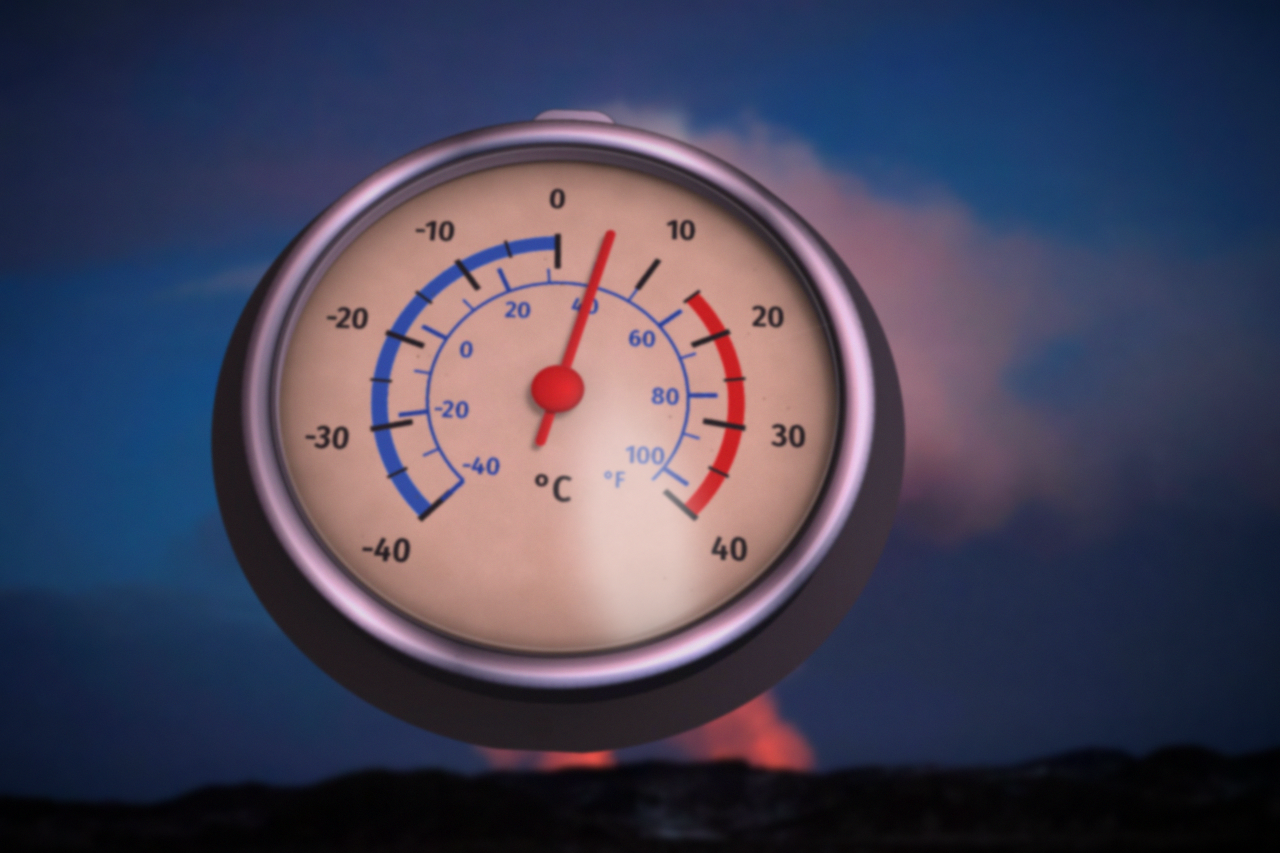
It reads 5 °C
